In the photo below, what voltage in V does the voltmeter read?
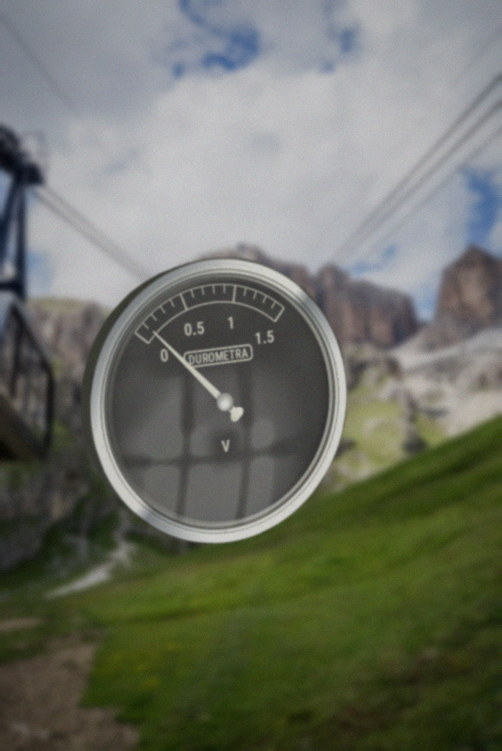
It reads 0.1 V
